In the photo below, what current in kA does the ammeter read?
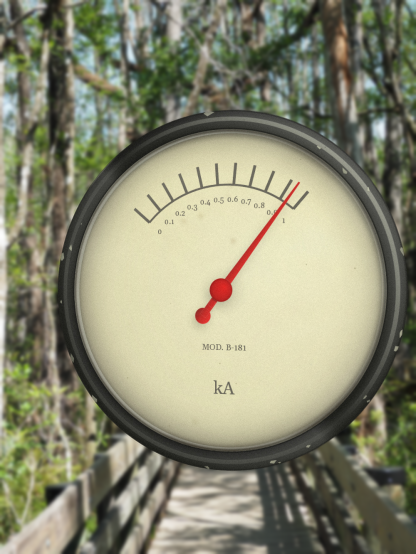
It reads 0.95 kA
